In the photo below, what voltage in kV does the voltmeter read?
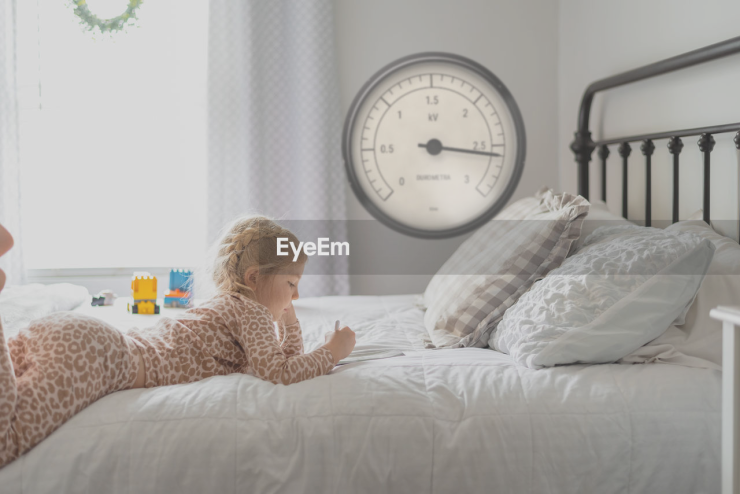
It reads 2.6 kV
